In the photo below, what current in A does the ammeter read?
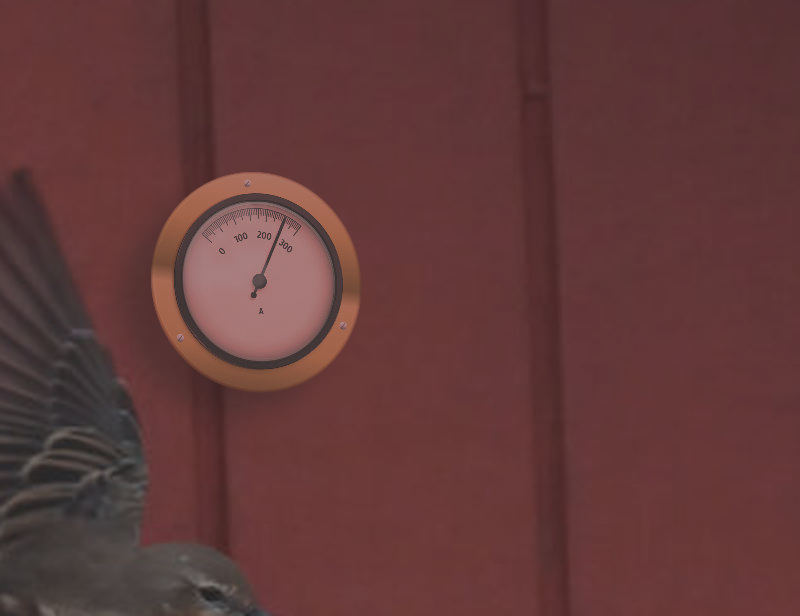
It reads 250 A
